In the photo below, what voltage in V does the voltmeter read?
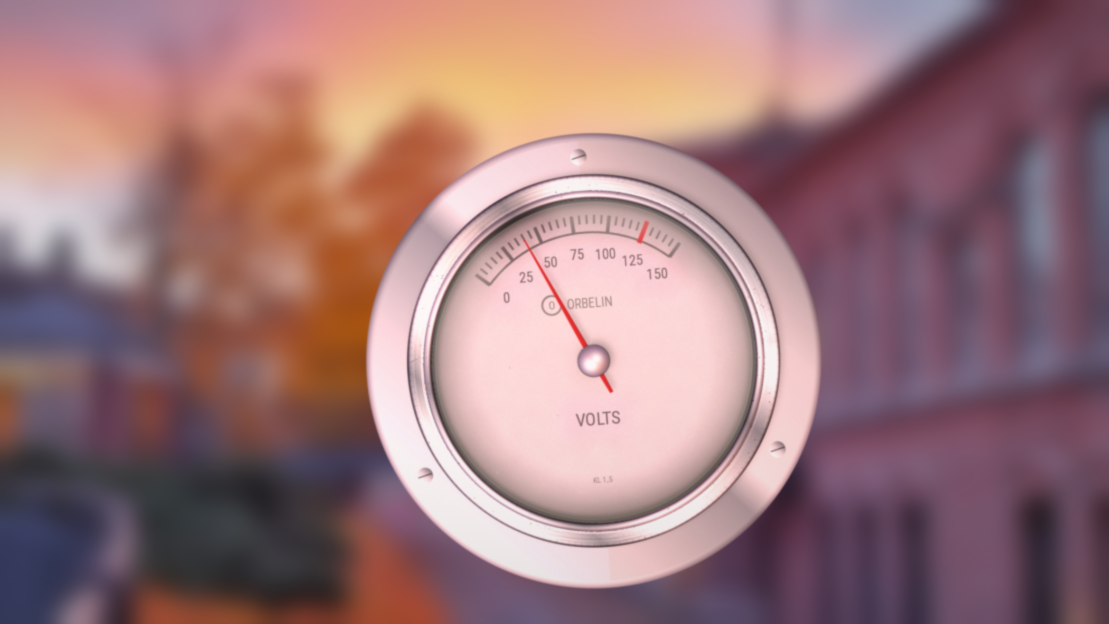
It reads 40 V
